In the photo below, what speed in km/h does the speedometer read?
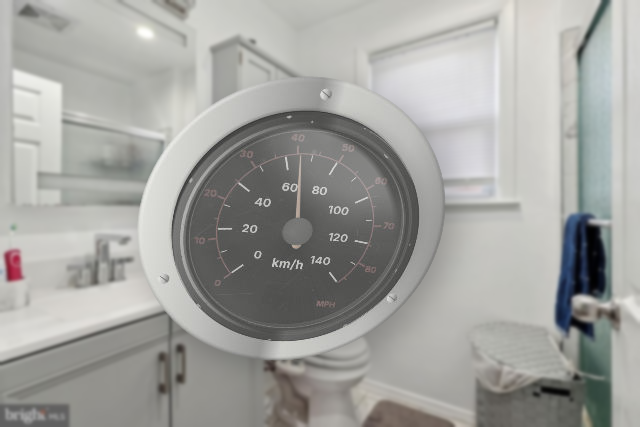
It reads 65 km/h
